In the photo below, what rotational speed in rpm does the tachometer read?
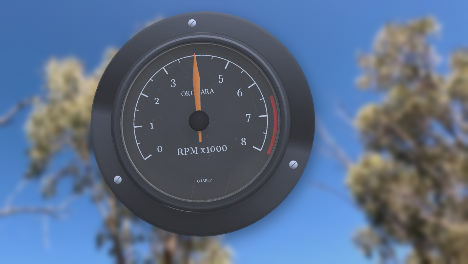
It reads 4000 rpm
